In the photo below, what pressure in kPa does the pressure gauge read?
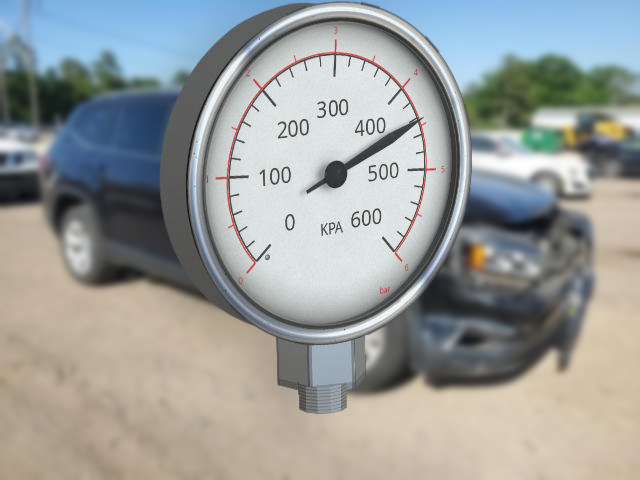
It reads 440 kPa
